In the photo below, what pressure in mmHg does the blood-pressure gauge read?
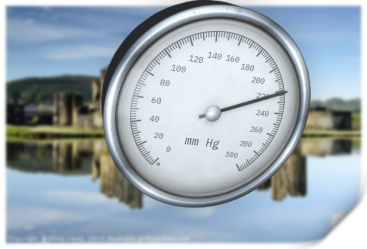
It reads 220 mmHg
